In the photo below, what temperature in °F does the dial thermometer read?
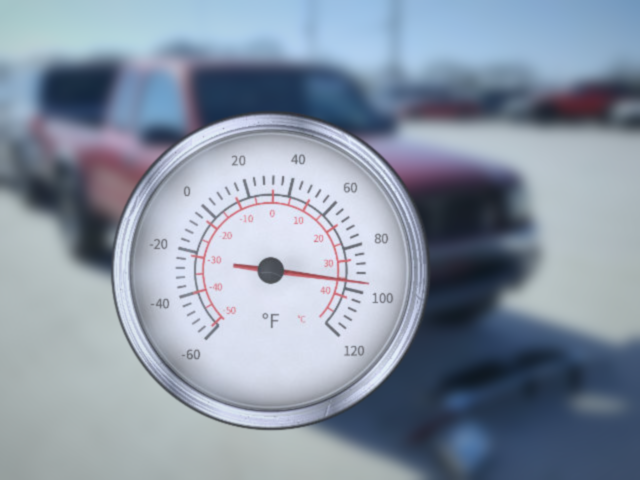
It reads 96 °F
